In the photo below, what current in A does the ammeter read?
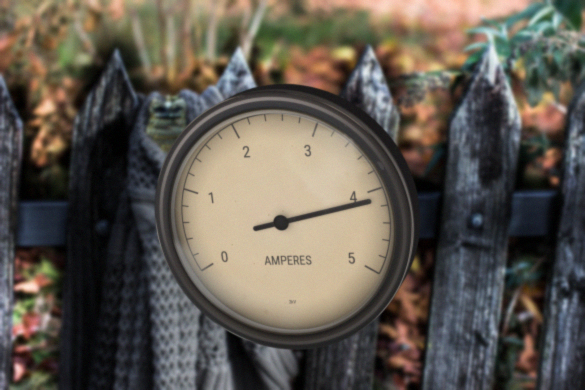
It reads 4.1 A
